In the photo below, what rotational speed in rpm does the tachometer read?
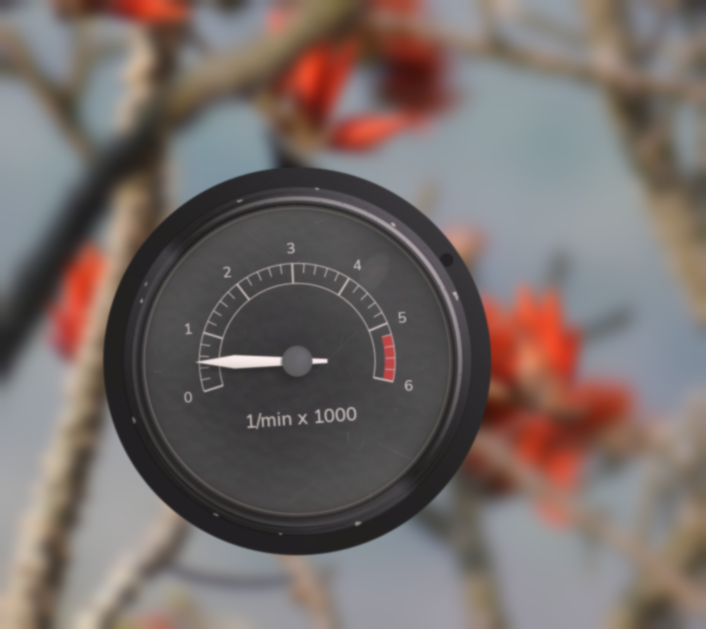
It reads 500 rpm
